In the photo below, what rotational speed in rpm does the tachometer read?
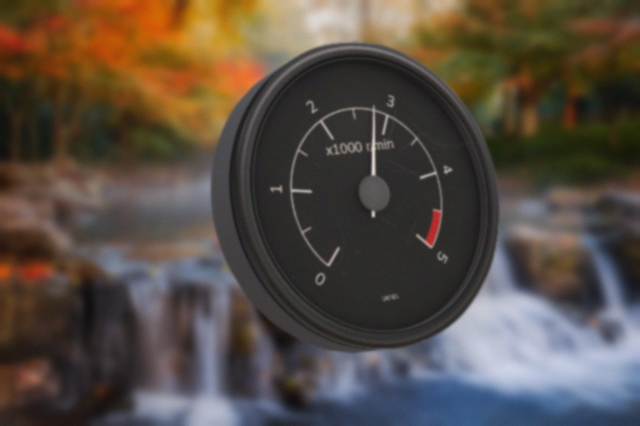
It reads 2750 rpm
